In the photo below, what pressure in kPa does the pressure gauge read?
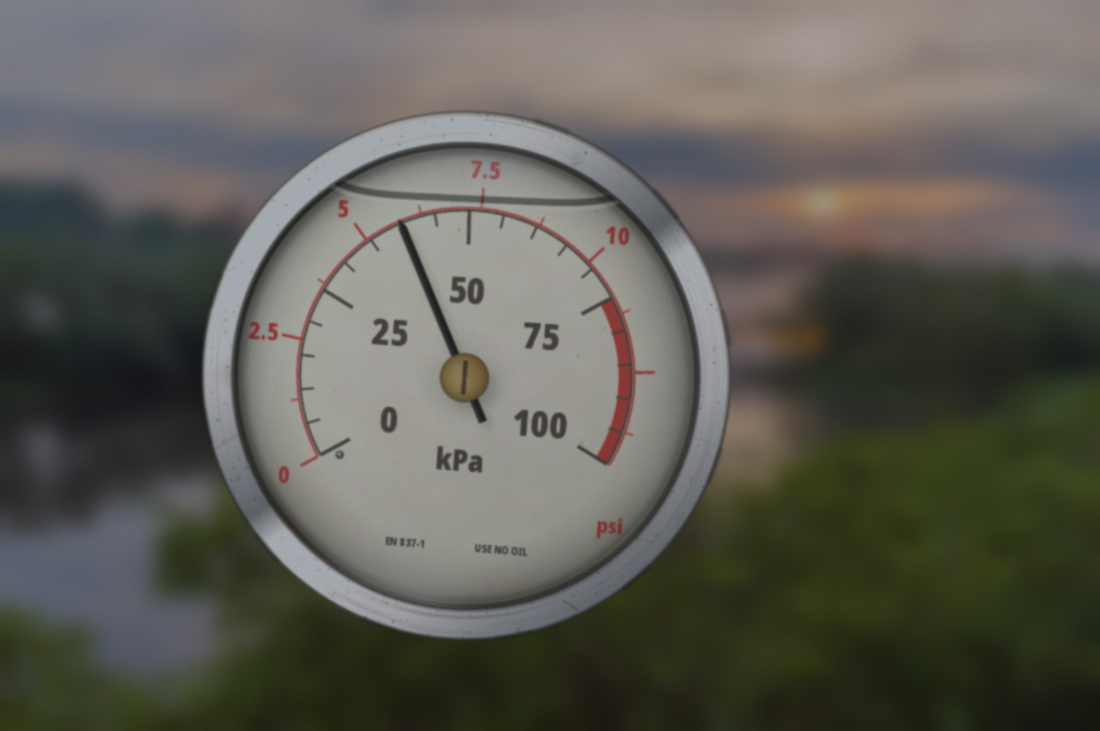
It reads 40 kPa
